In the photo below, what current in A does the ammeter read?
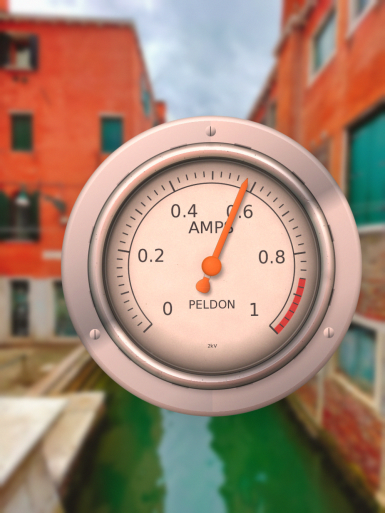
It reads 0.58 A
